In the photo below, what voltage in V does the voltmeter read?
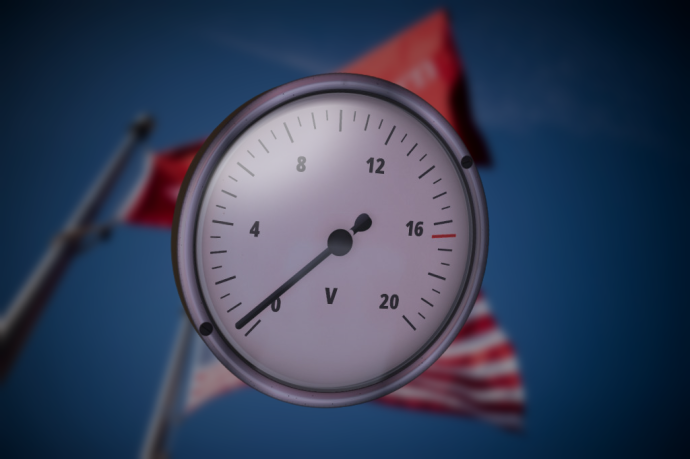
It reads 0.5 V
